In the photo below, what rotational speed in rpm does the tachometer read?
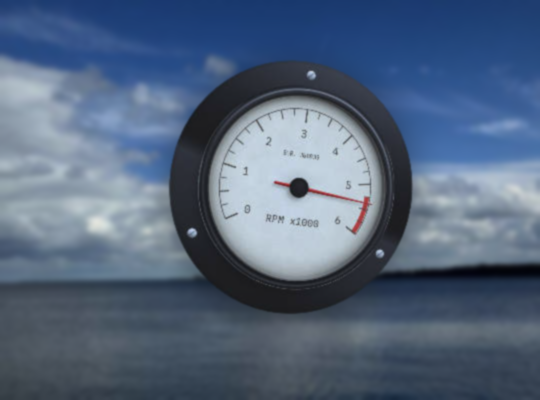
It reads 5375 rpm
